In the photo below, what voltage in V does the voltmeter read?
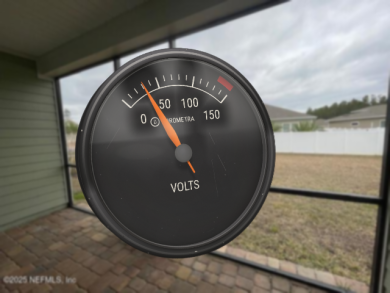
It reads 30 V
